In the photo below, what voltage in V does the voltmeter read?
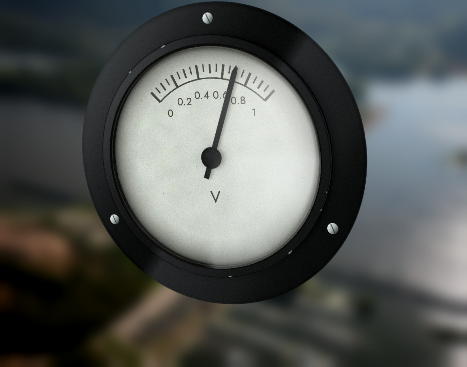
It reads 0.7 V
